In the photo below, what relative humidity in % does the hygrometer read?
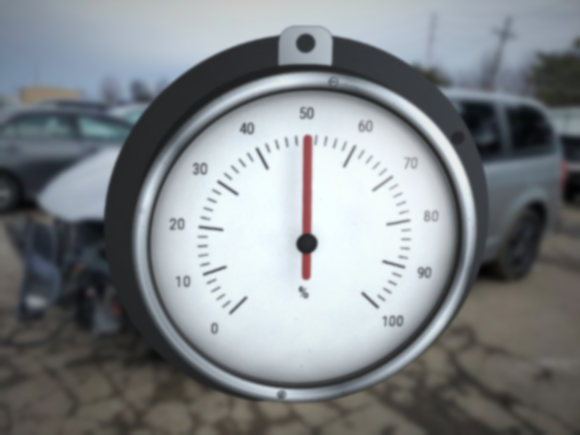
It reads 50 %
